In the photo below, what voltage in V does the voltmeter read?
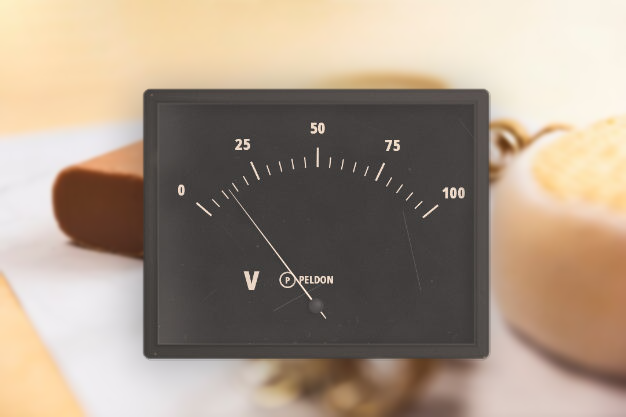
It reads 12.5 V
